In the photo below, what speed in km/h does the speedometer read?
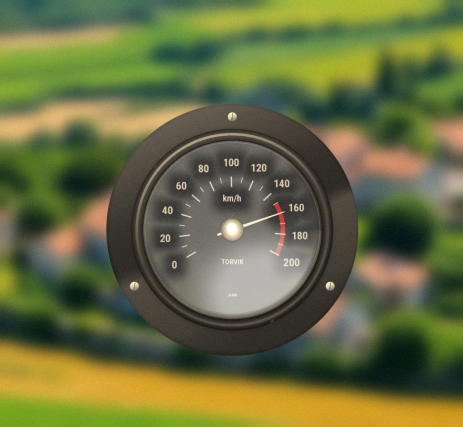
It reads 160 km/h
